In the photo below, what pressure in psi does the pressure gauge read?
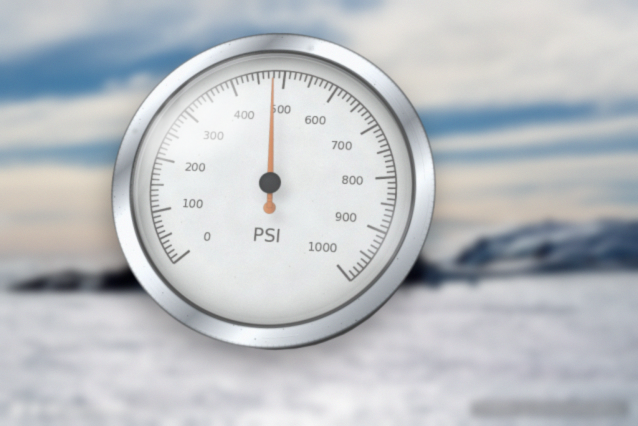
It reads 480 psi
